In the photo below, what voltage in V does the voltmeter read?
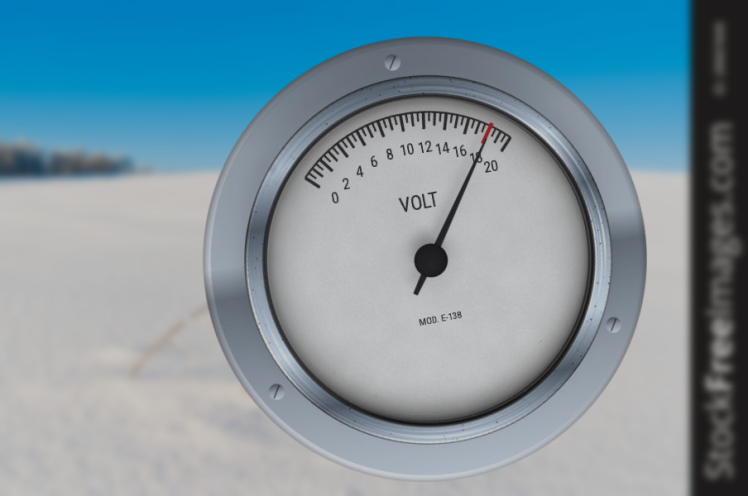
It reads 18 V
